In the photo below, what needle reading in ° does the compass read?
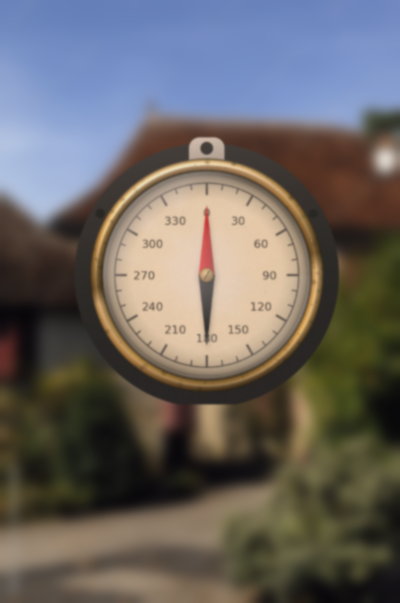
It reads 0 °
